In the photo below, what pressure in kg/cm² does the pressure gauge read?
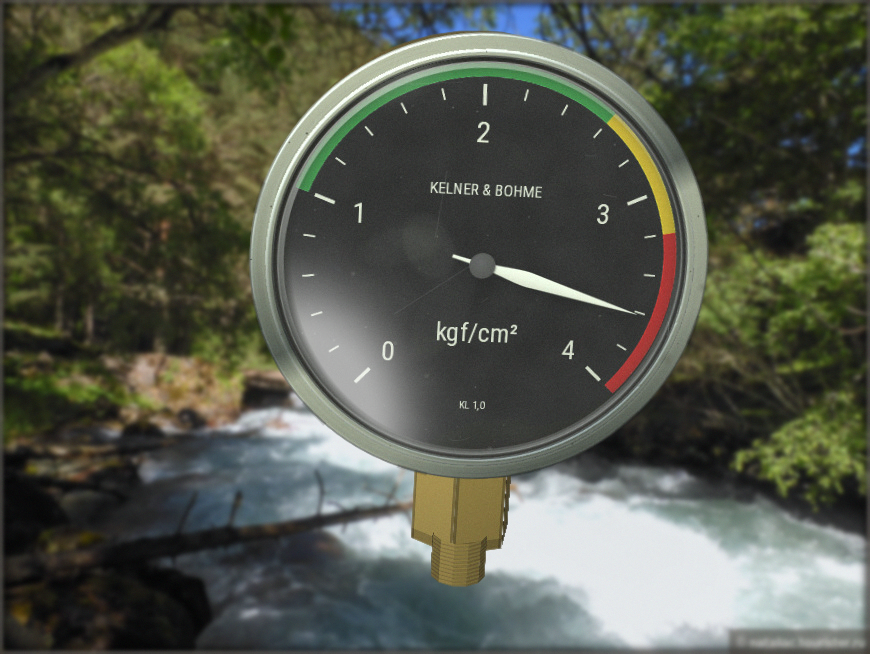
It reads 3.6 kg/cm²
